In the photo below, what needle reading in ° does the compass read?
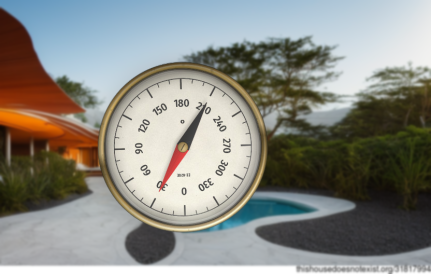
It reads 30 °
